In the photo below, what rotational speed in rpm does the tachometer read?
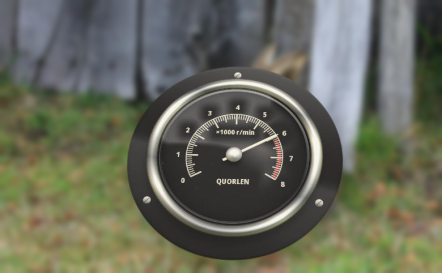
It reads 6000 rpm
